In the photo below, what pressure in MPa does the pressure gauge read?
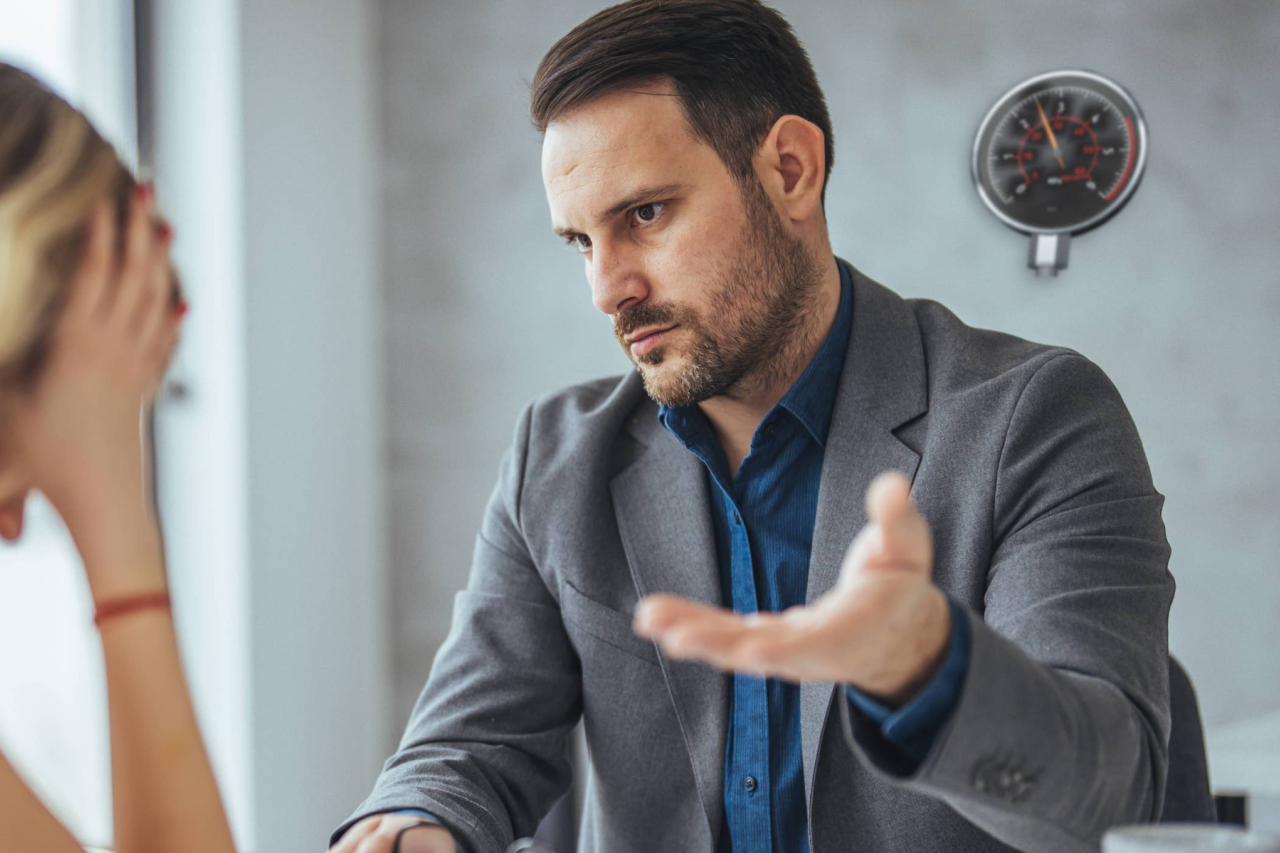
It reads 2.5 MPa
